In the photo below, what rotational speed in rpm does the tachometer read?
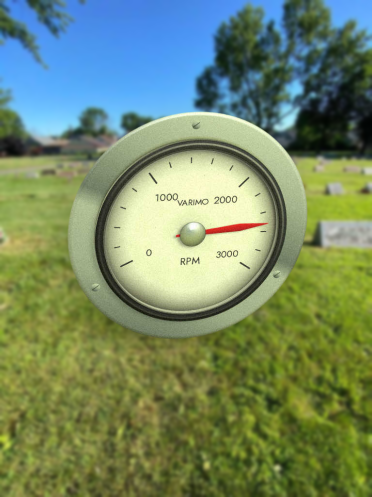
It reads 2500 rpm
